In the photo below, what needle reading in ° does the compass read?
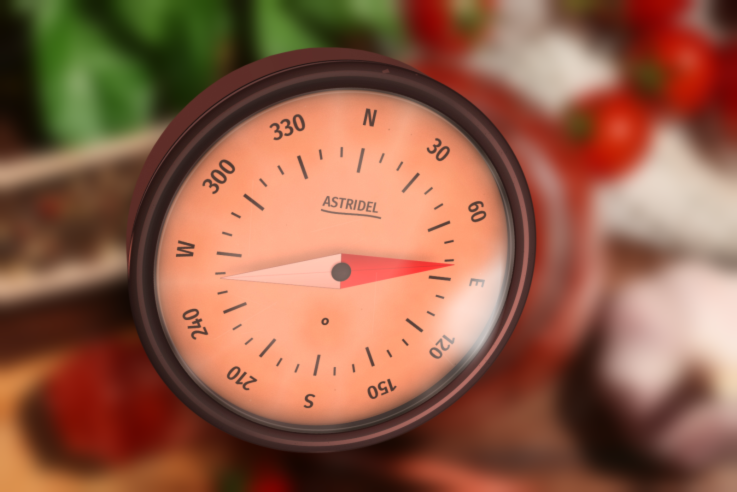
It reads 80 °
